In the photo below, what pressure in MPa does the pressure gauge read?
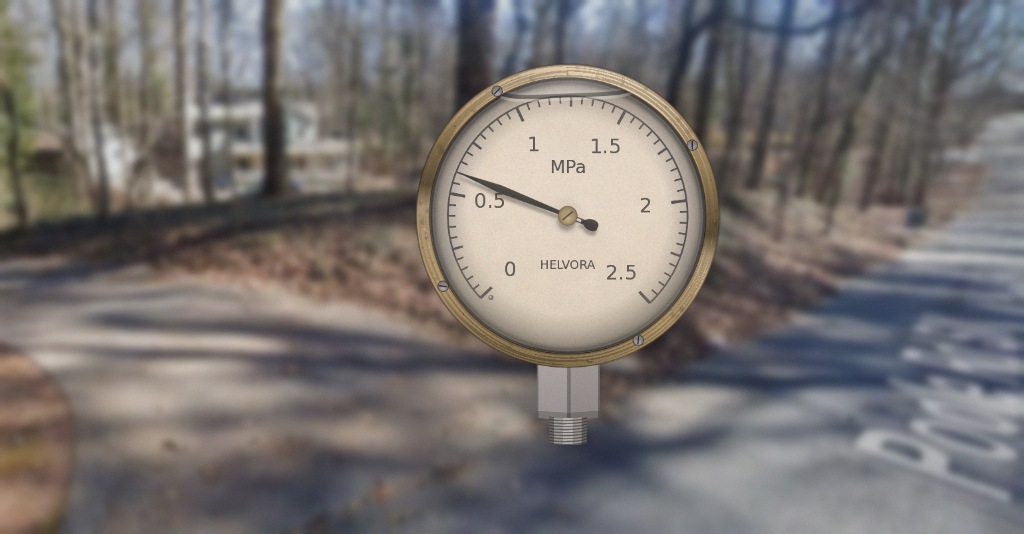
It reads 0.6 MPa
